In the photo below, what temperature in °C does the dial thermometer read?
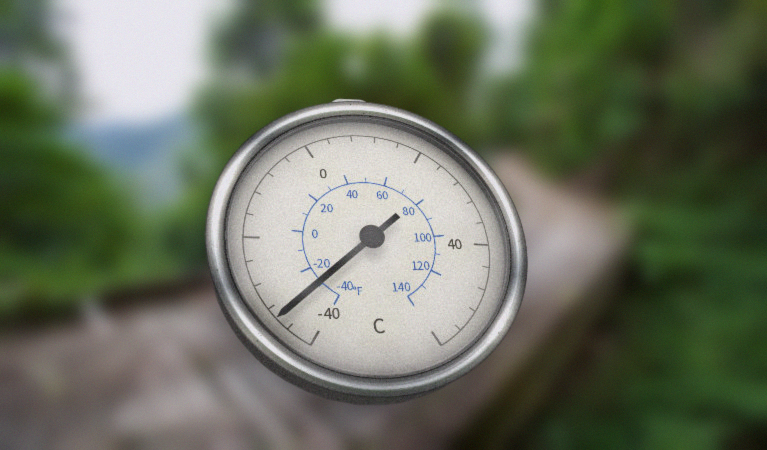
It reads -34 °C
